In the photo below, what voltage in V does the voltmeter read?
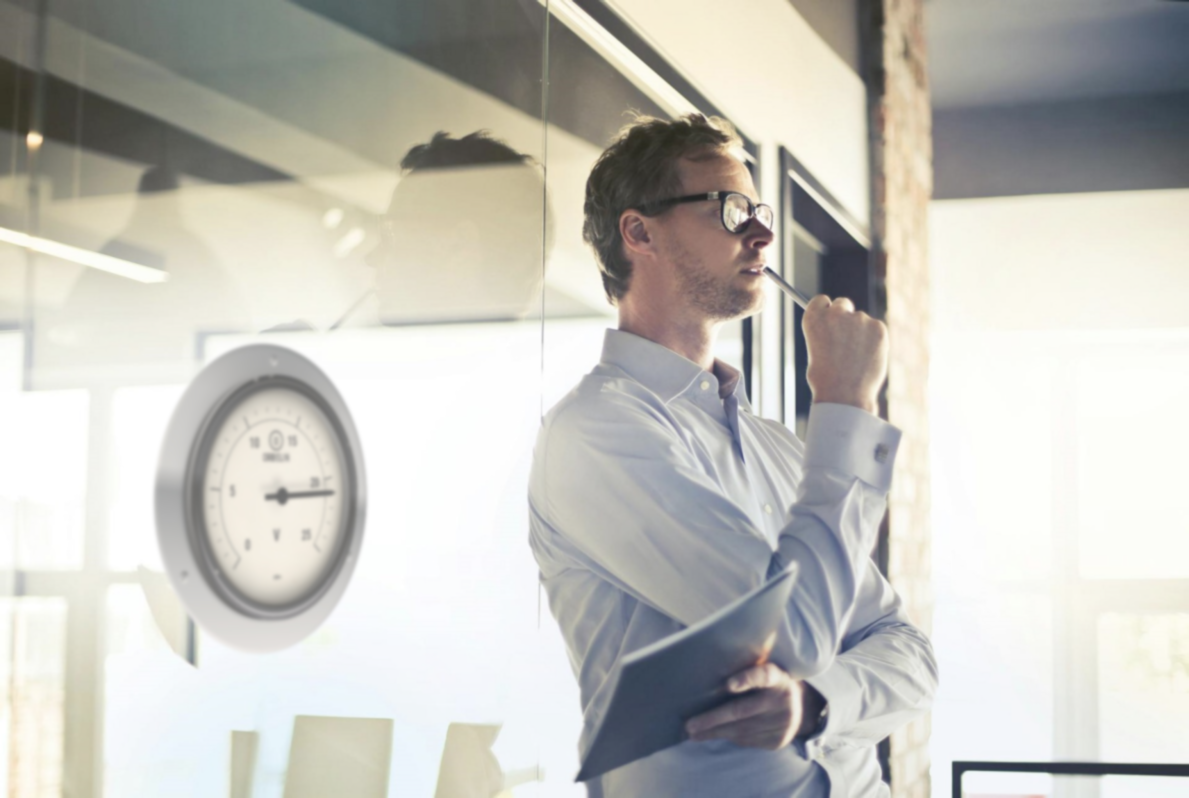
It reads 21 V
